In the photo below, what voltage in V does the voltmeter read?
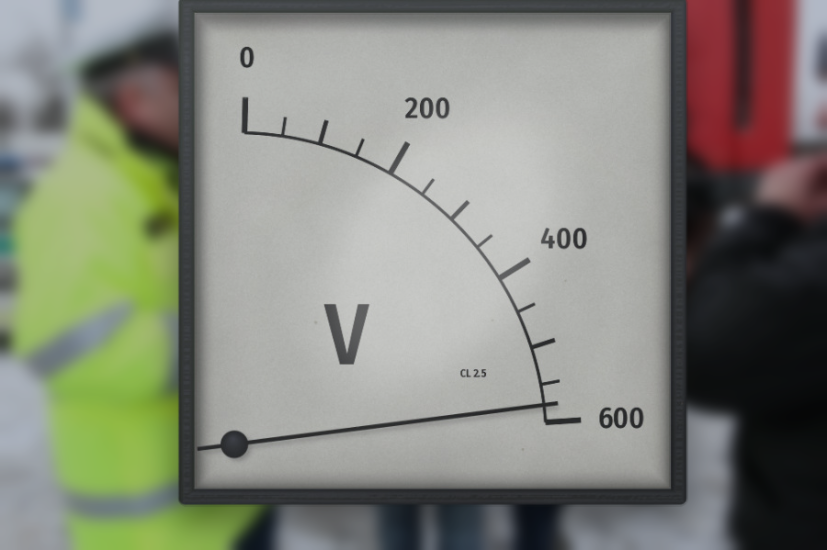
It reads 575 V
